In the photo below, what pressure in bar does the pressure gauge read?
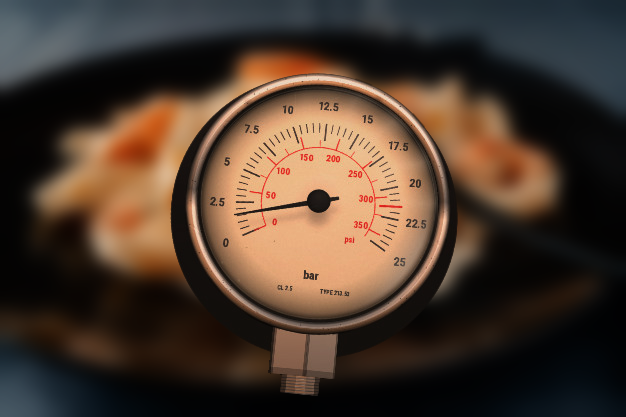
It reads 1.5 bar
